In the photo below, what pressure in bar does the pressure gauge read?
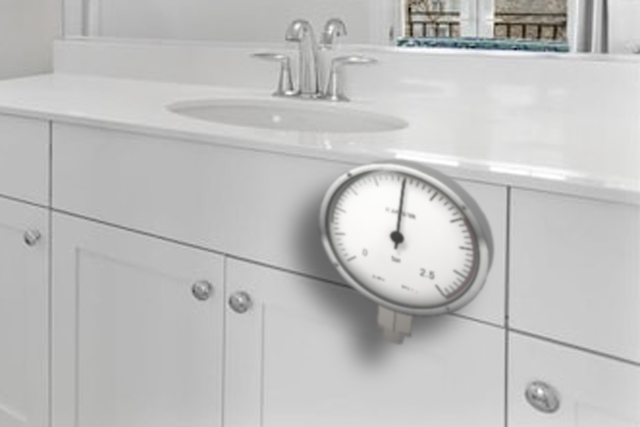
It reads 1.25 bar
